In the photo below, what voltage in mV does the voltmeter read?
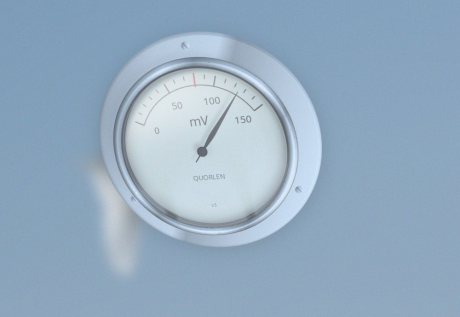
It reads 125 mV
